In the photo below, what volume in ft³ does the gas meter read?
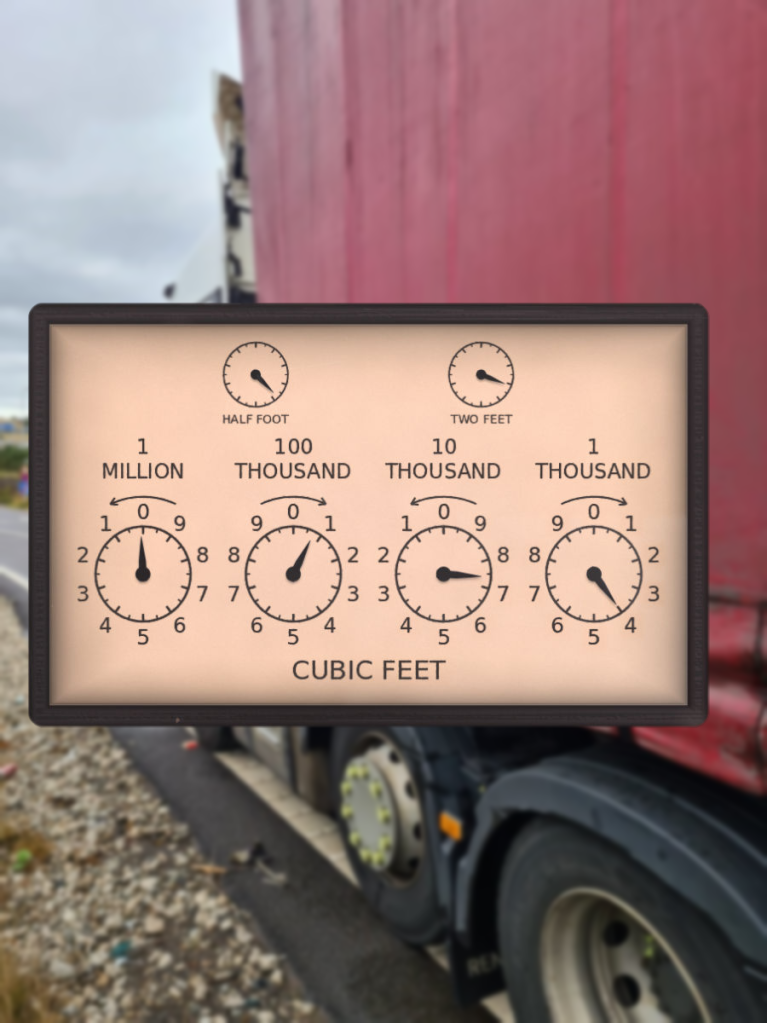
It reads 7400 ft³
